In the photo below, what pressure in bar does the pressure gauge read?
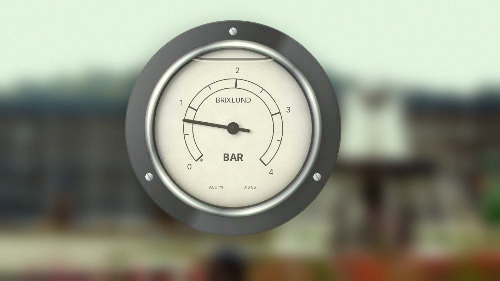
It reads 0.75 bar
